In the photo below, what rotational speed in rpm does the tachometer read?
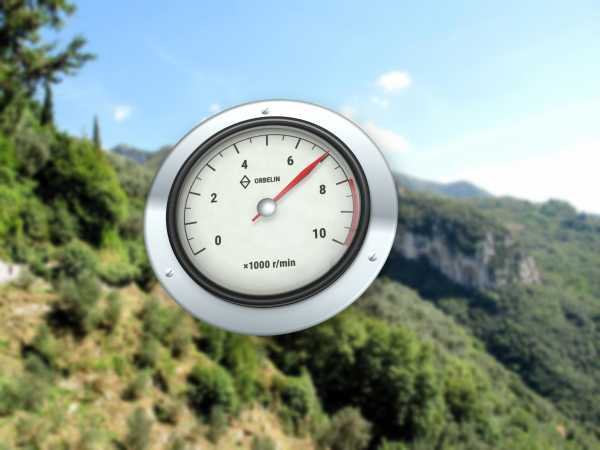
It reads 7000 rpm
